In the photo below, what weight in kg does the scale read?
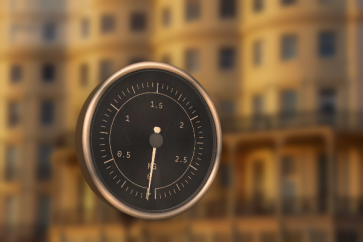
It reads 0 kg
